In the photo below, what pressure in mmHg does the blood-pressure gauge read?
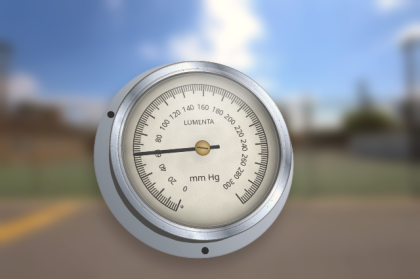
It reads 60 mmHg
